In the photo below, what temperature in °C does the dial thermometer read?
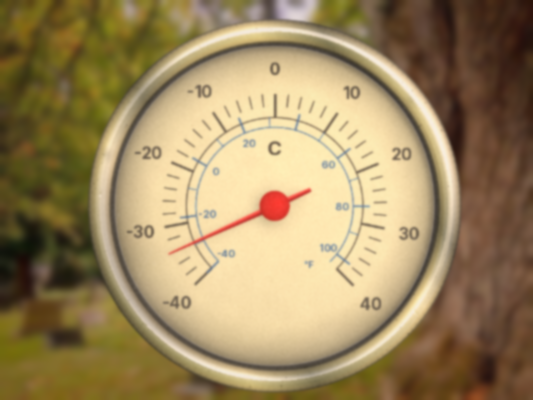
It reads -34 °C
